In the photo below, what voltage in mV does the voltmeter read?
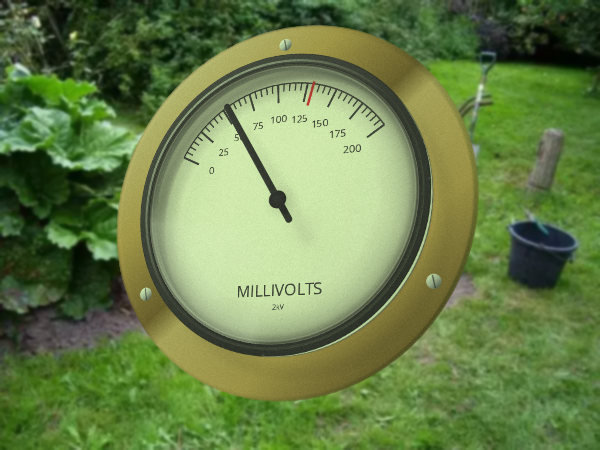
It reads 55 mV
